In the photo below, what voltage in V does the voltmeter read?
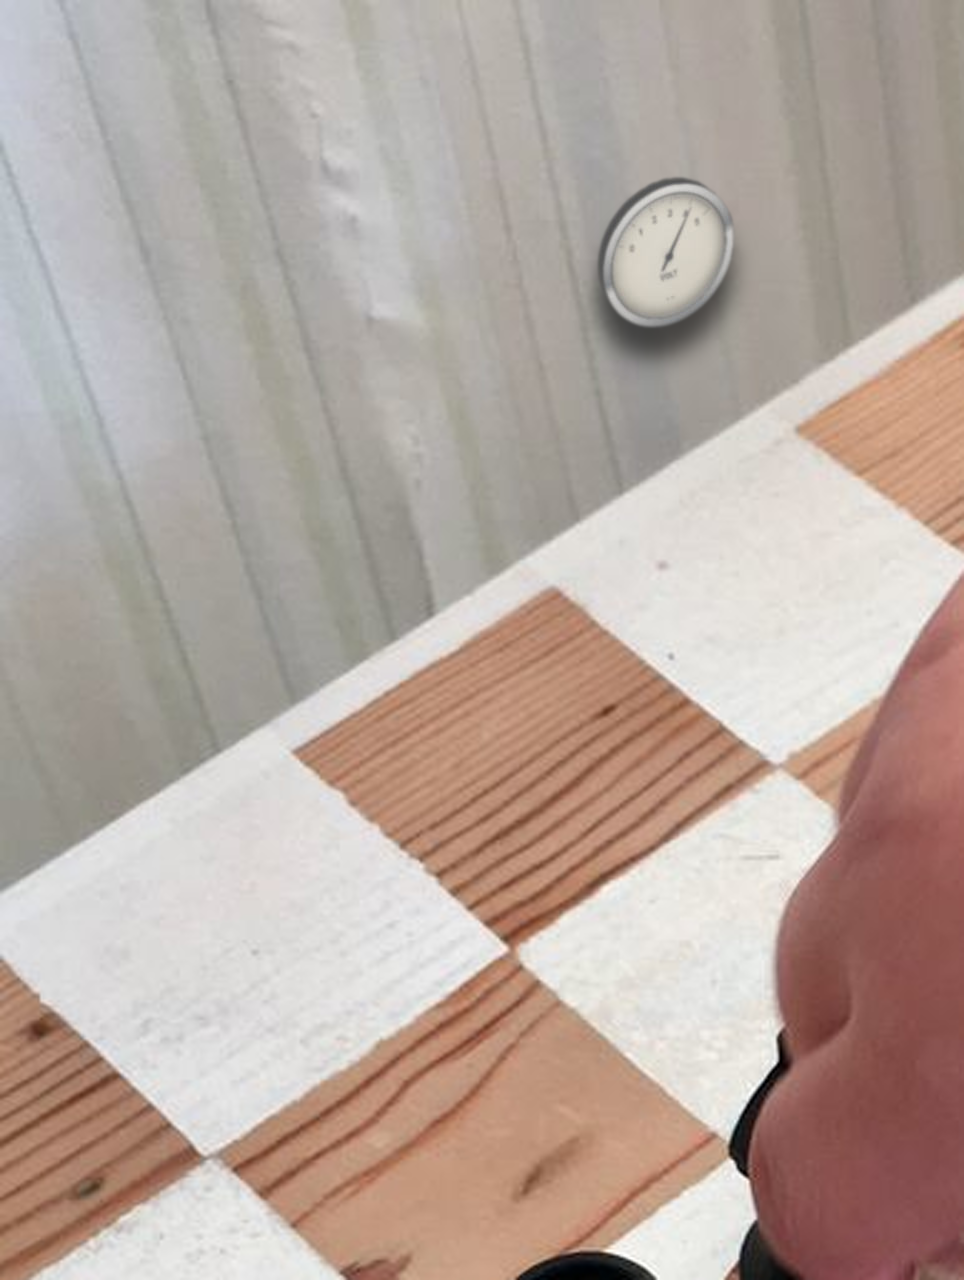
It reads 4 V
